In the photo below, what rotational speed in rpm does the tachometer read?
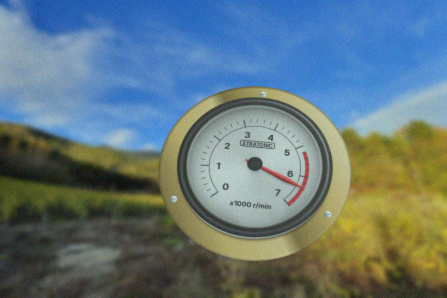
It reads 6400 rpm
